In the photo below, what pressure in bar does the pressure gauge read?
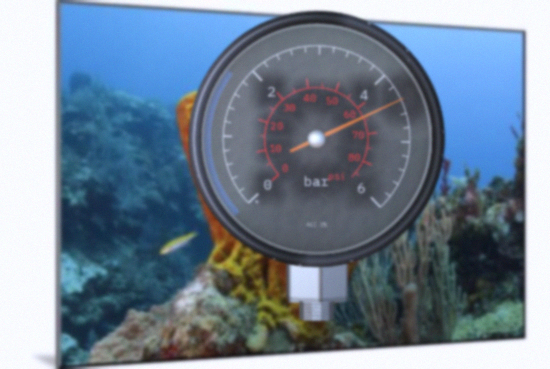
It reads 4.4 bar
